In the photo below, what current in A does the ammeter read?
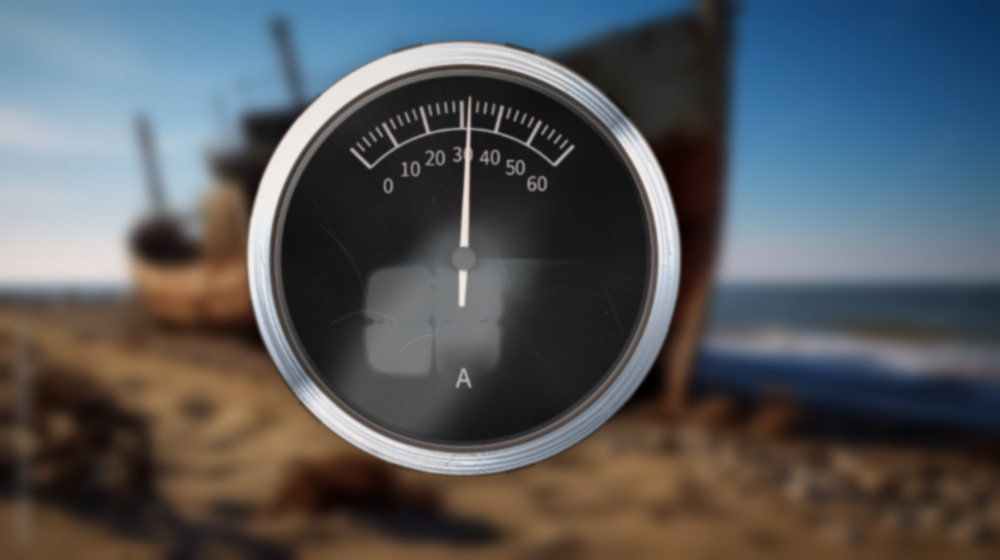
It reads 32 A
